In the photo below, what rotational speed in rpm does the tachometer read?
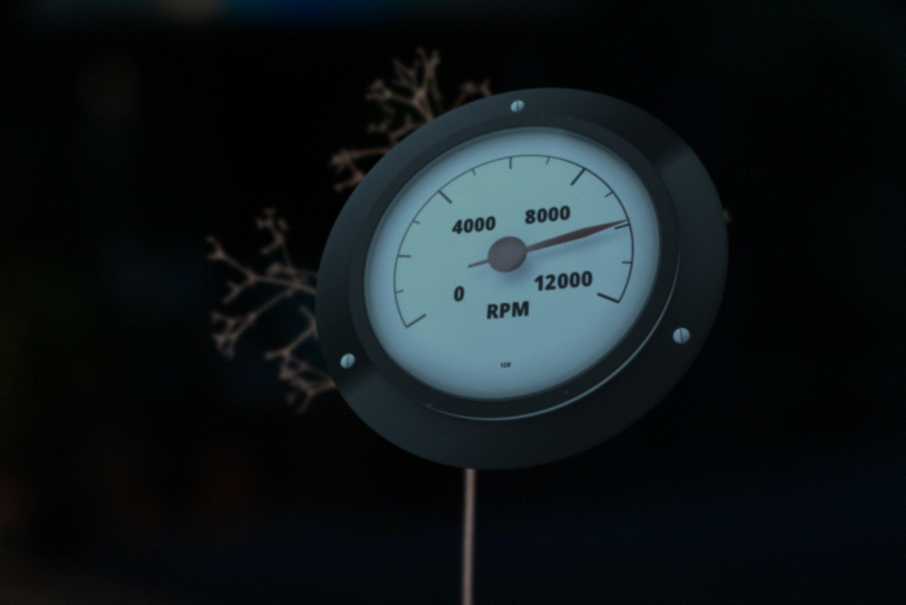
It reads 10000 rpm
